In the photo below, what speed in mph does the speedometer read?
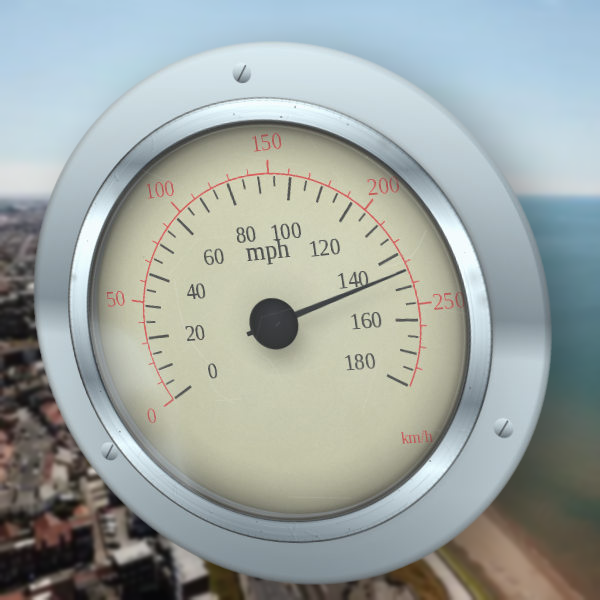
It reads 145 mph
